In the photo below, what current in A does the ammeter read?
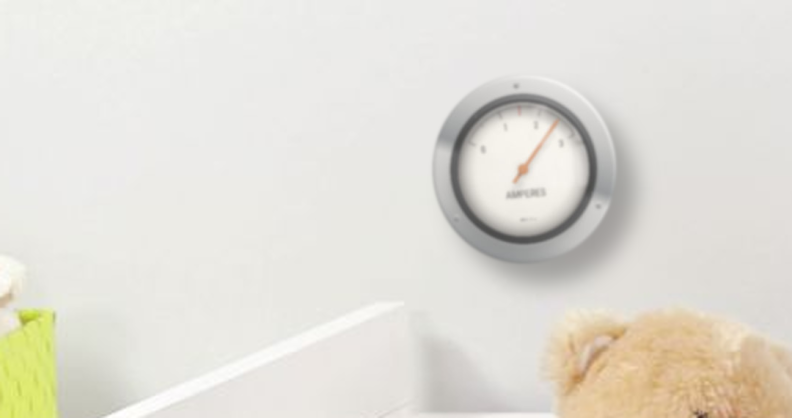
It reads 2.5 A
